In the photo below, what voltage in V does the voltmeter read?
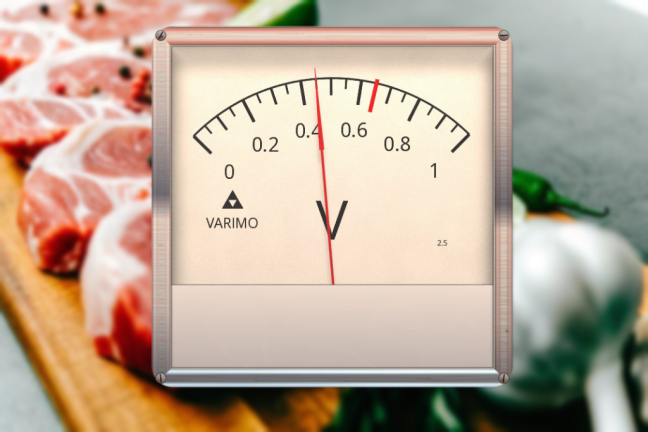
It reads 0.45 V
